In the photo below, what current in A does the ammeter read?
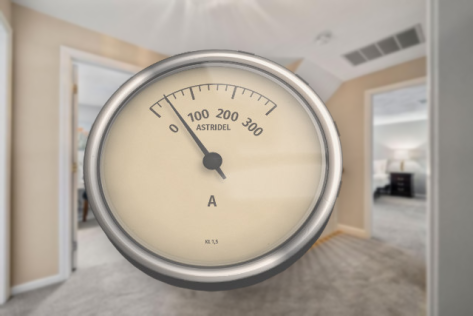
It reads 40 A
